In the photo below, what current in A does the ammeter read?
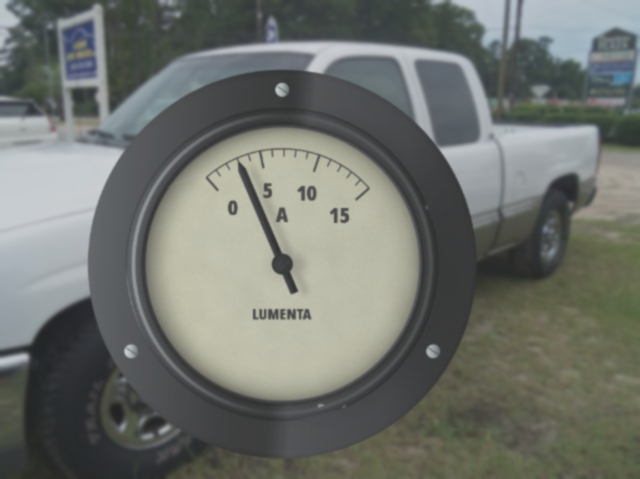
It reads 3 A
